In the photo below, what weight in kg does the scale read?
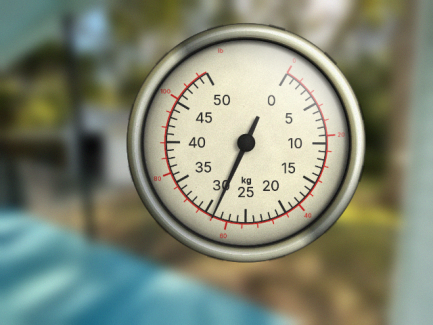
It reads 29 kg
